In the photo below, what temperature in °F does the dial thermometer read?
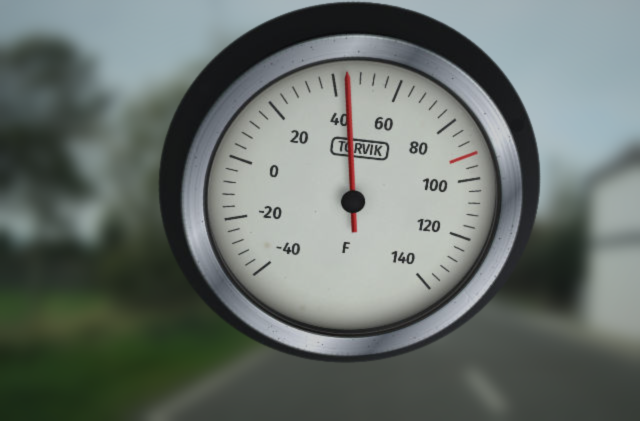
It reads 44 °F
